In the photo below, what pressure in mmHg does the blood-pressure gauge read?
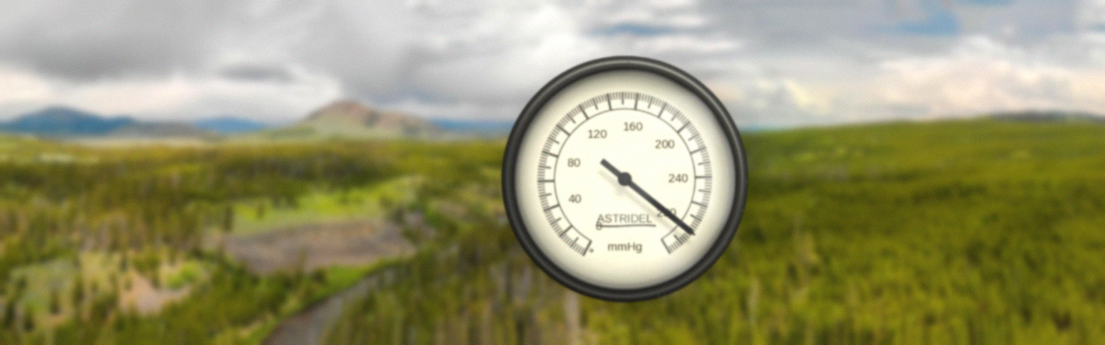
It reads 280 mmHg
